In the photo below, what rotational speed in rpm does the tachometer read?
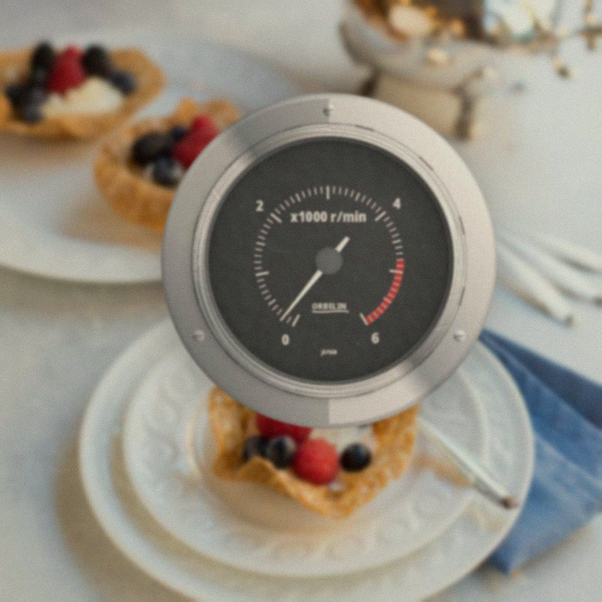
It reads 200 rpm
